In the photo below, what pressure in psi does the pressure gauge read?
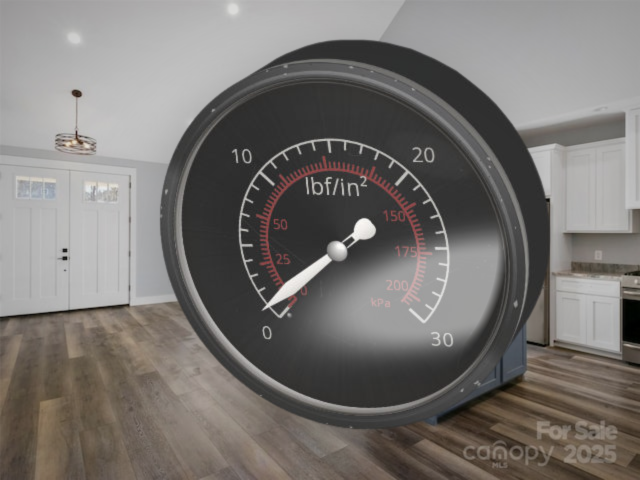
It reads 1 psi
